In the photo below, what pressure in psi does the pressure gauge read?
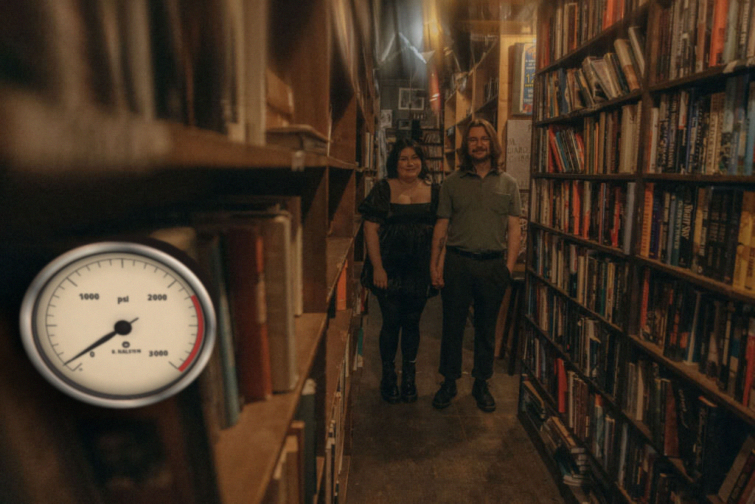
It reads 100 psi
